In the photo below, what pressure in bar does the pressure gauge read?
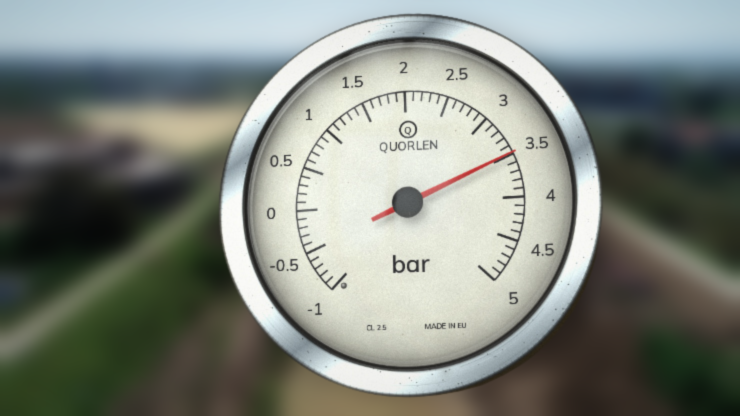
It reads 3.5 bar
